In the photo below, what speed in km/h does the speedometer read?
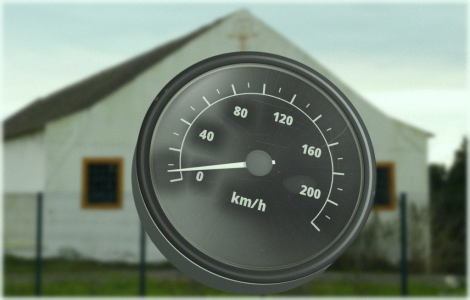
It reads 5 km/h
